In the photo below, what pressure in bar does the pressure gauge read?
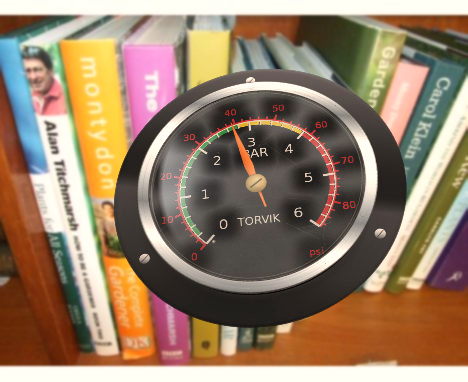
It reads 2.7 bar
